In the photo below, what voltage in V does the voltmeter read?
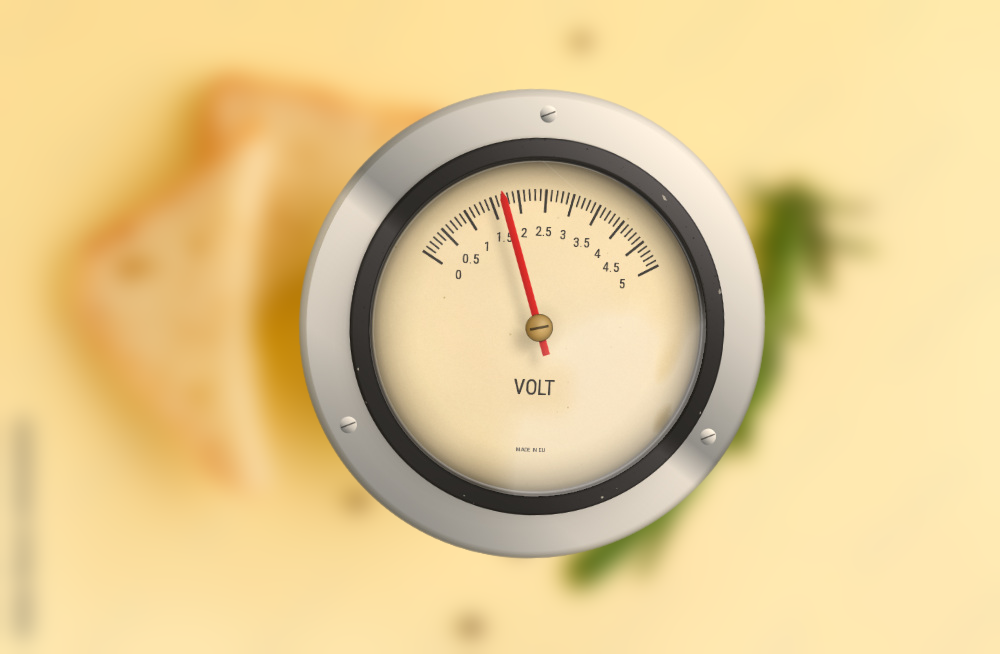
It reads 1.7 V
